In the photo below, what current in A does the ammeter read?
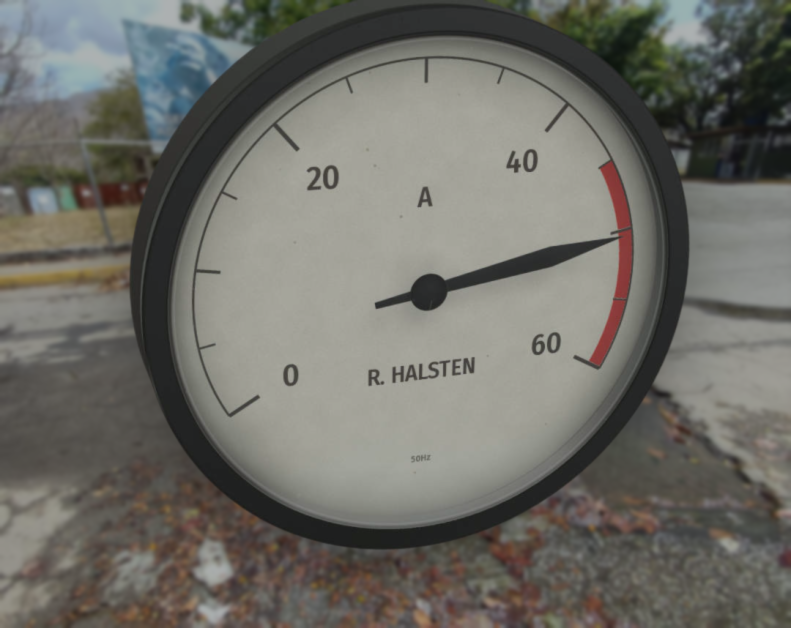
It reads 50 A
